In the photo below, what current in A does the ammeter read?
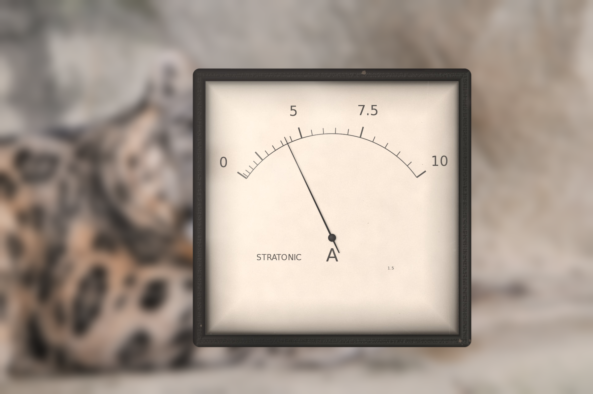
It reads 4.25 A
